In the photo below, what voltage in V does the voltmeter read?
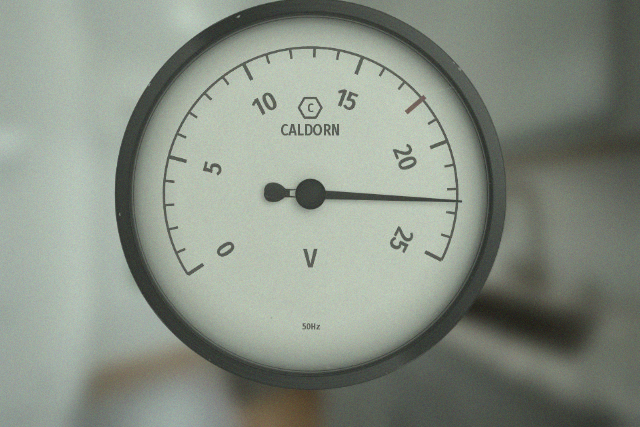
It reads 22.5 V
